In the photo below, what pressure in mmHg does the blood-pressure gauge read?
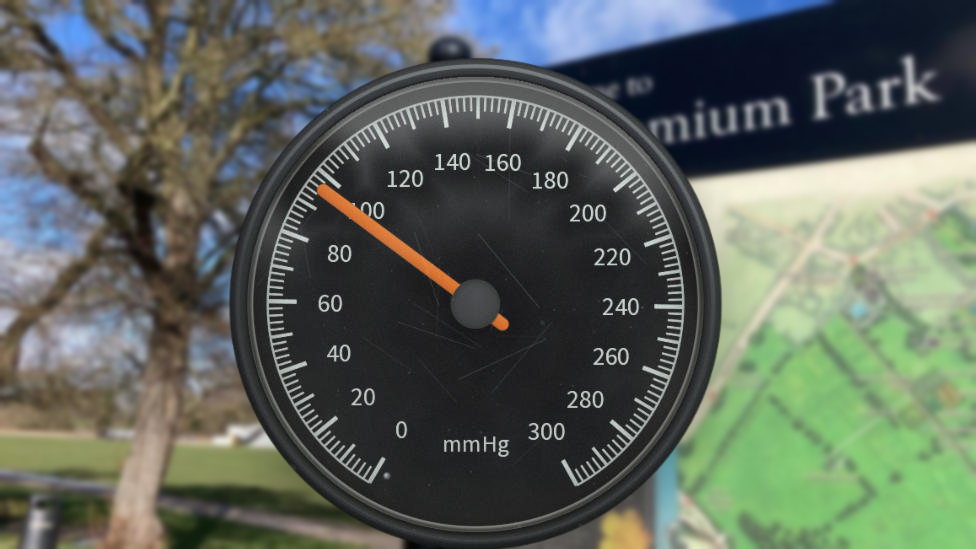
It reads 96 mmHg
